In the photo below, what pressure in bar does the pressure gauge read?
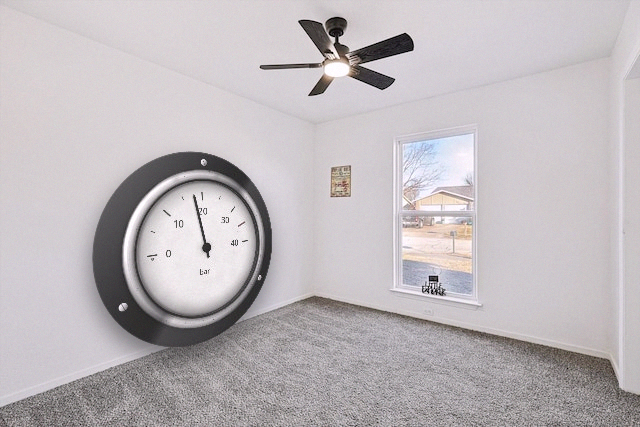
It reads 17.5 bar
